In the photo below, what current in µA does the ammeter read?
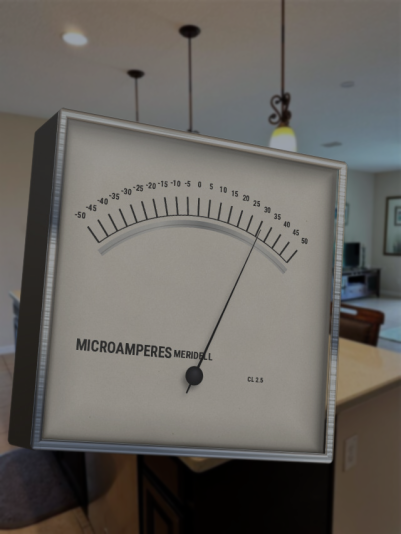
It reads 30 µA
